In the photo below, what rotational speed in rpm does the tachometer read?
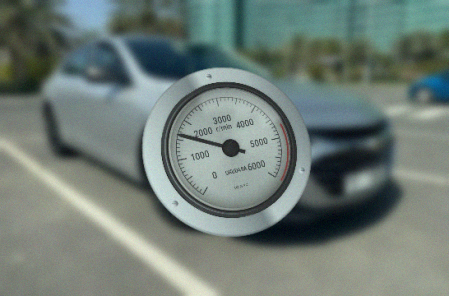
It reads 1600 rpm
